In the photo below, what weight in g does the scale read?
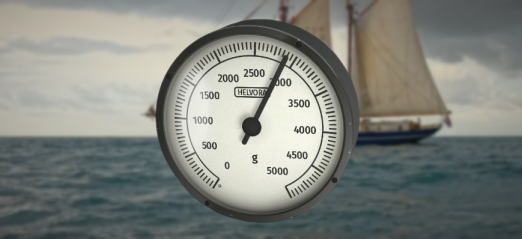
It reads 2900 g
